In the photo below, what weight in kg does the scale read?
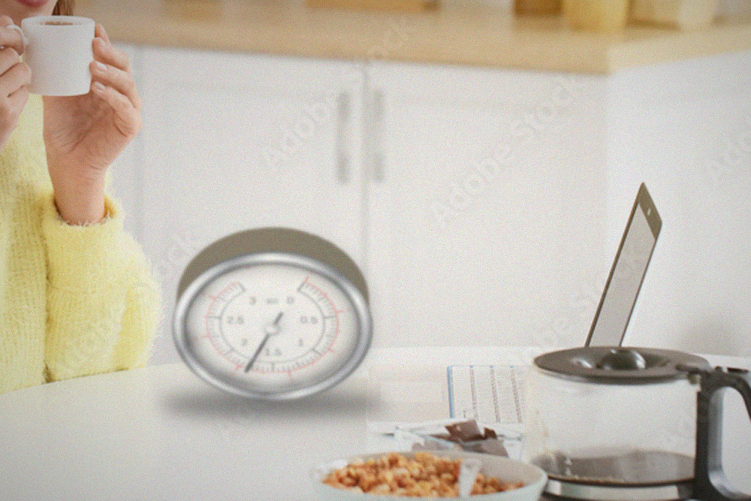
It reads 1.75 kg
